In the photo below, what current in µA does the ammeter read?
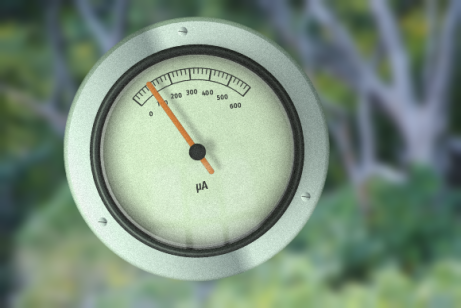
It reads 100 µA
